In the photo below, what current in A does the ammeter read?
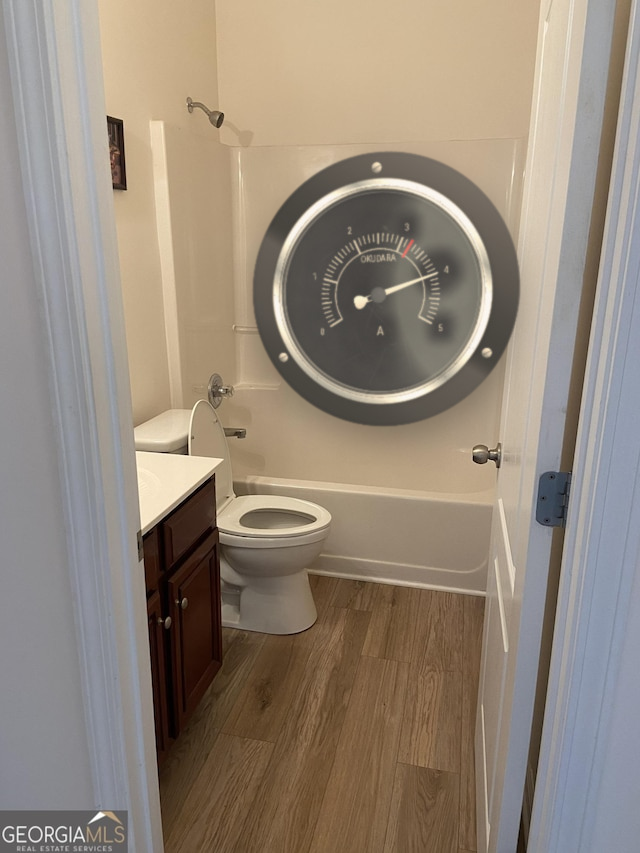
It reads 4 A
